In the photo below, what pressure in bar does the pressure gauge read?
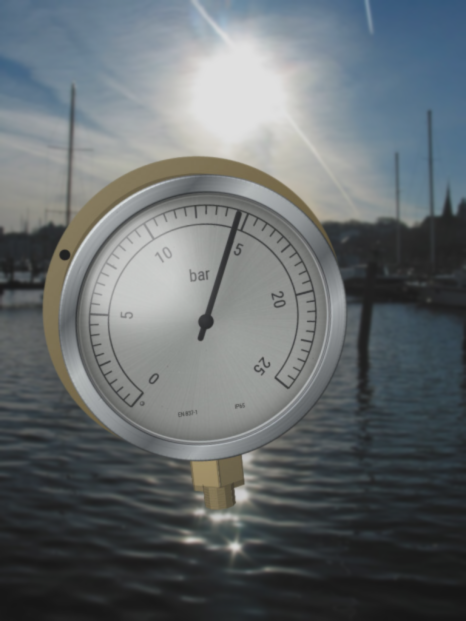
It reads 14.5 bar
